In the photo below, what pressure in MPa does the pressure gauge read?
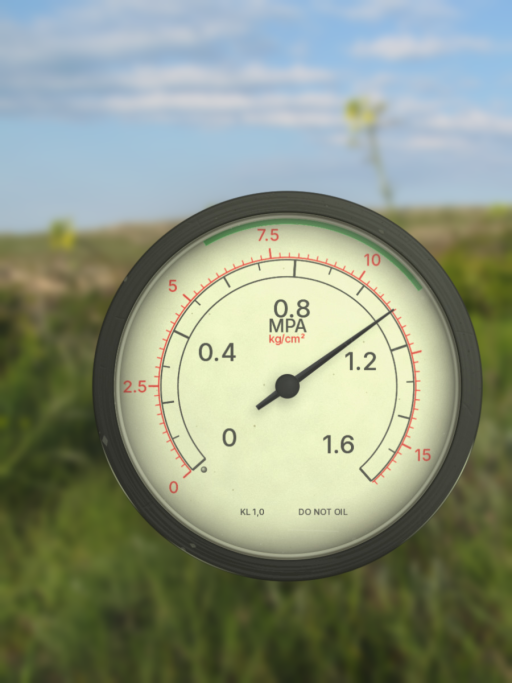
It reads 1.1 MPa
